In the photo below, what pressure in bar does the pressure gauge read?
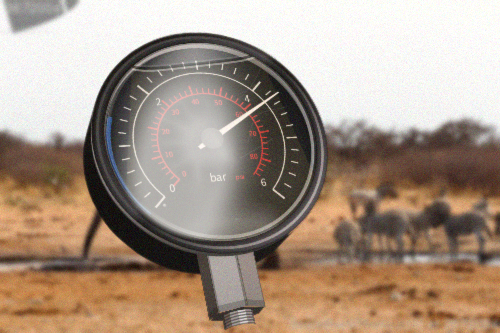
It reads 4.3 bar
